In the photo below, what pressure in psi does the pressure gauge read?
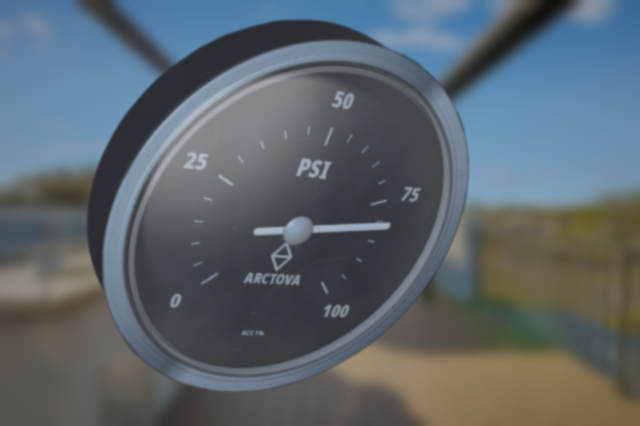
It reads 80 psi
